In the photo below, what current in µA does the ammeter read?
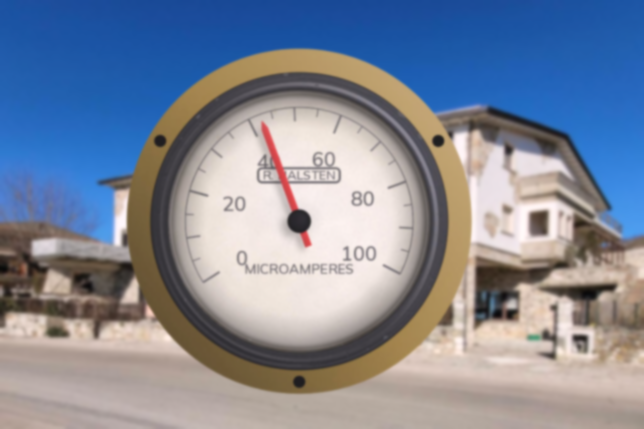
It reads 42.5 µA
